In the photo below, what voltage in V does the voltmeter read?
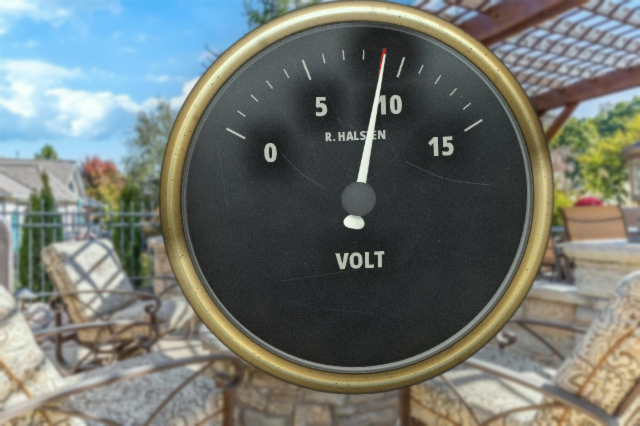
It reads 9 V
